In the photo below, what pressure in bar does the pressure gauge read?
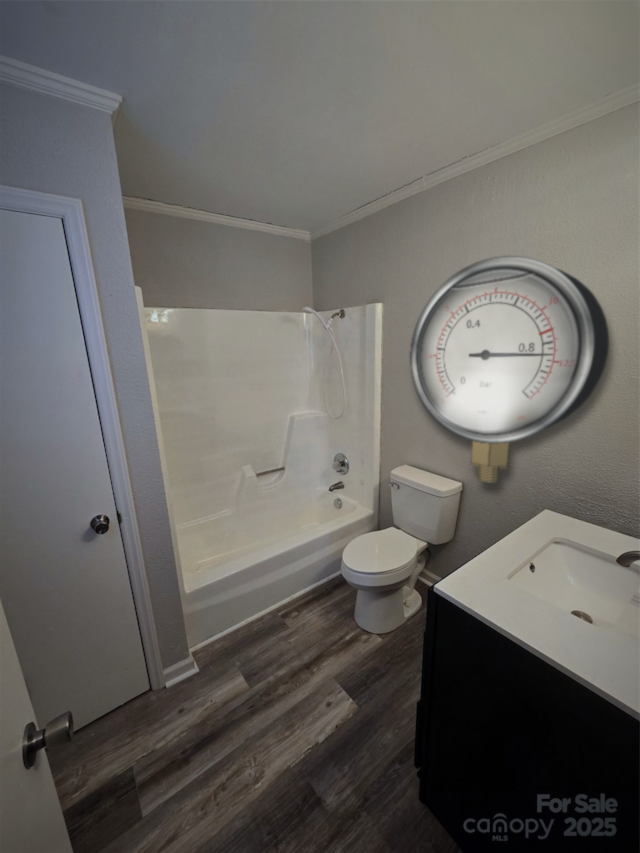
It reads 0.84 bar
